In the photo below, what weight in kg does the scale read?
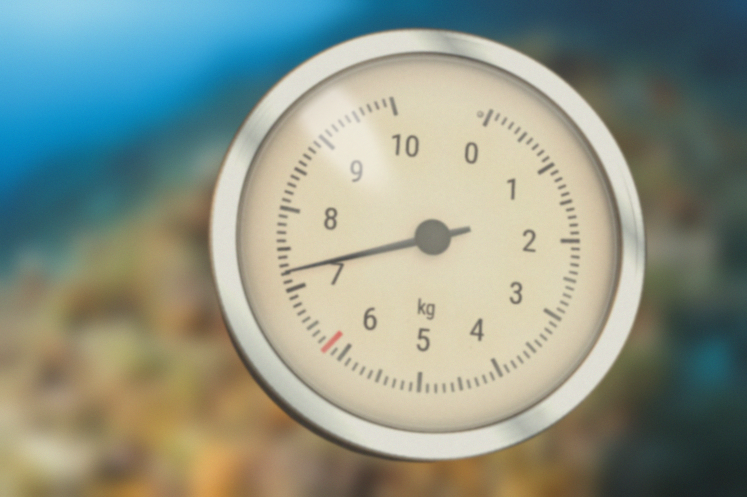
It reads 7.2 kg
